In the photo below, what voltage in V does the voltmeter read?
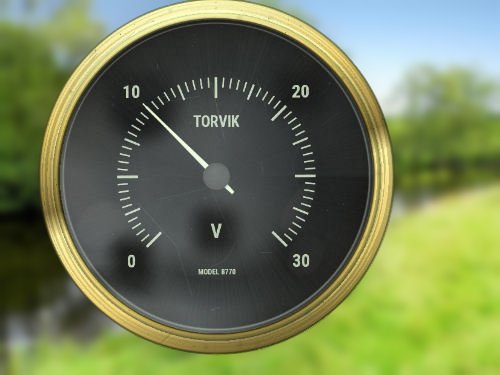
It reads 10 V
